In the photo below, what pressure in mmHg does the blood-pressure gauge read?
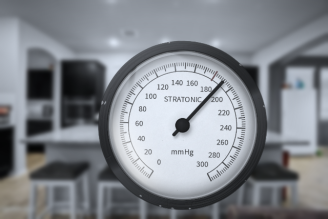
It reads 190 mmHg
